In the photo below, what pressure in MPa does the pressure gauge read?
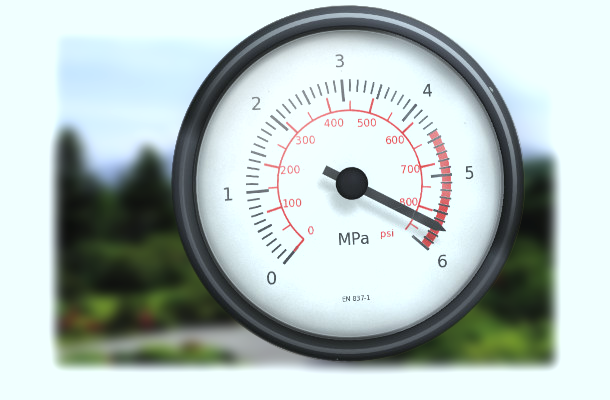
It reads 5.7 MPa
